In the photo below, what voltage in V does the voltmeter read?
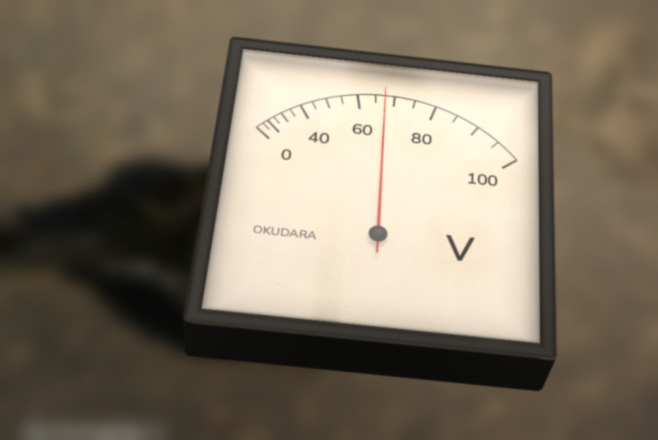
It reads 67.5 V
